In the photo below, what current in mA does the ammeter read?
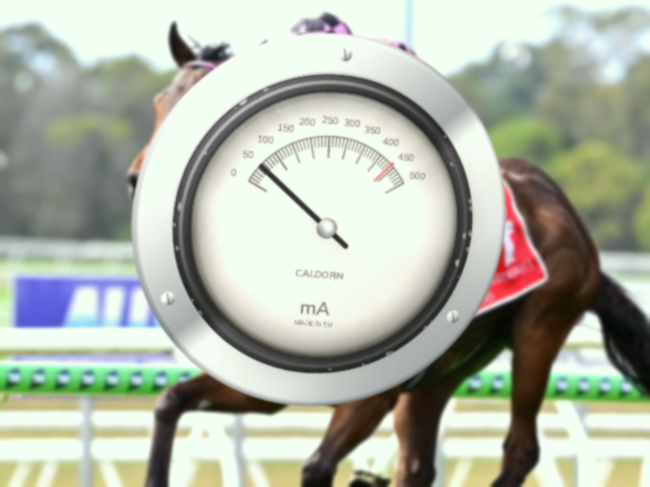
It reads 50 mA
